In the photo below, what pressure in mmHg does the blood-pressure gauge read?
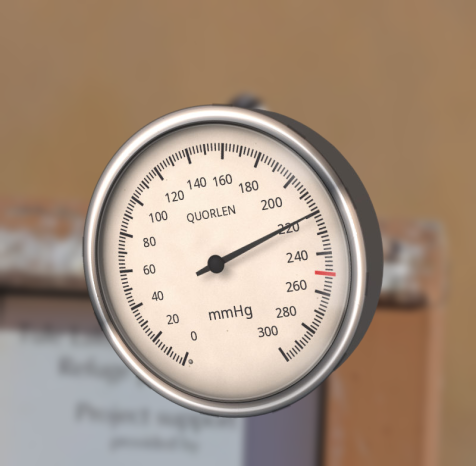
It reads 220 mmHg
